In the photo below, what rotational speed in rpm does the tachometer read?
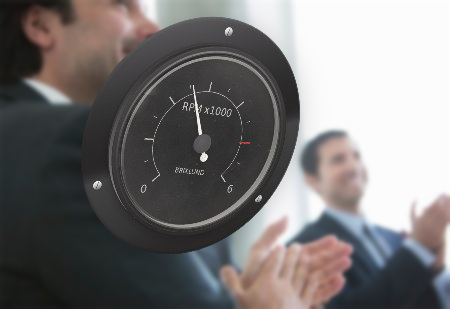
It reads 2500 rpm
